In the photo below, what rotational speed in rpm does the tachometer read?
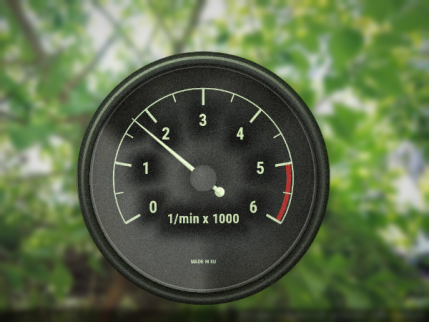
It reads 1750 rpm
